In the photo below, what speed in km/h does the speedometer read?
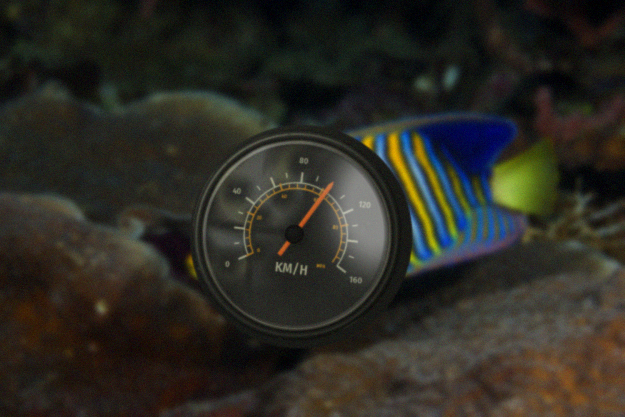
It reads 100 km/h
